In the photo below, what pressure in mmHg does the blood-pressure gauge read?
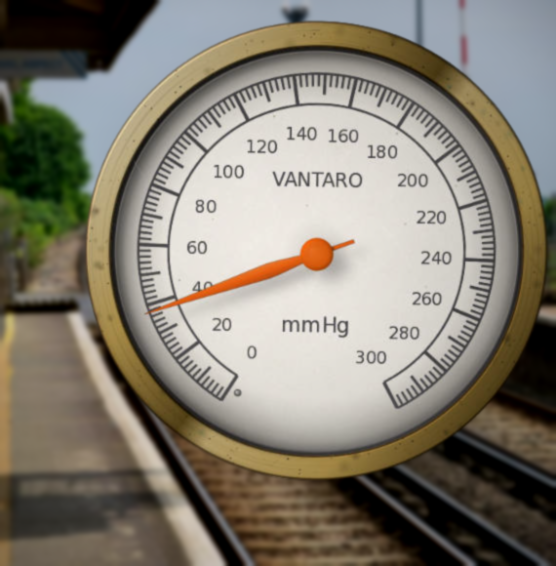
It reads 38 mmHg
